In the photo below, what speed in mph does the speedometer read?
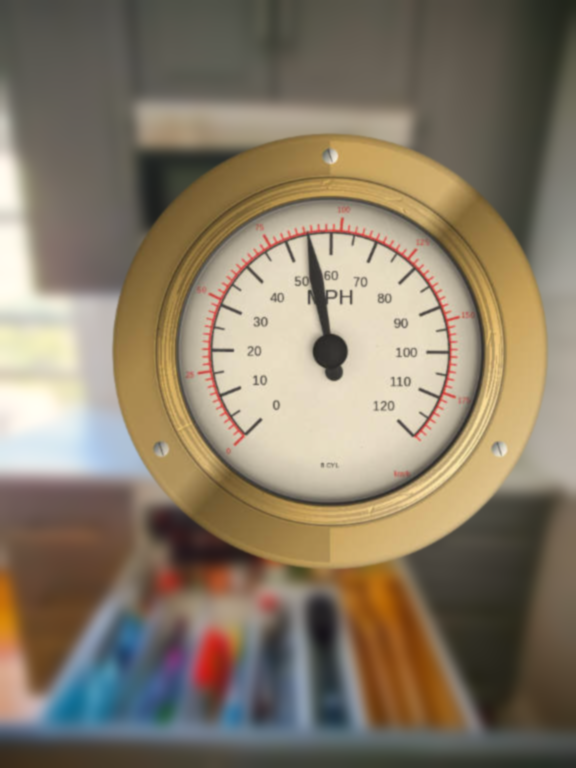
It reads 55 mph
